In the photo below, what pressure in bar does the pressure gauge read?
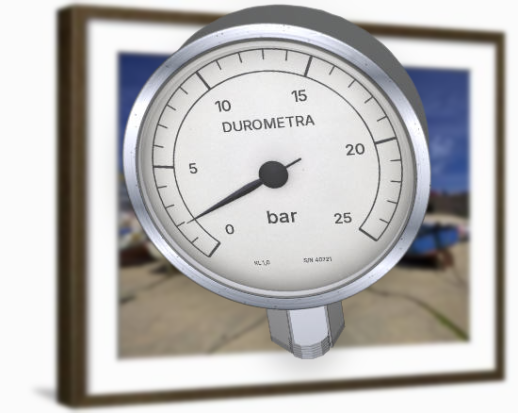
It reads 2 bar
